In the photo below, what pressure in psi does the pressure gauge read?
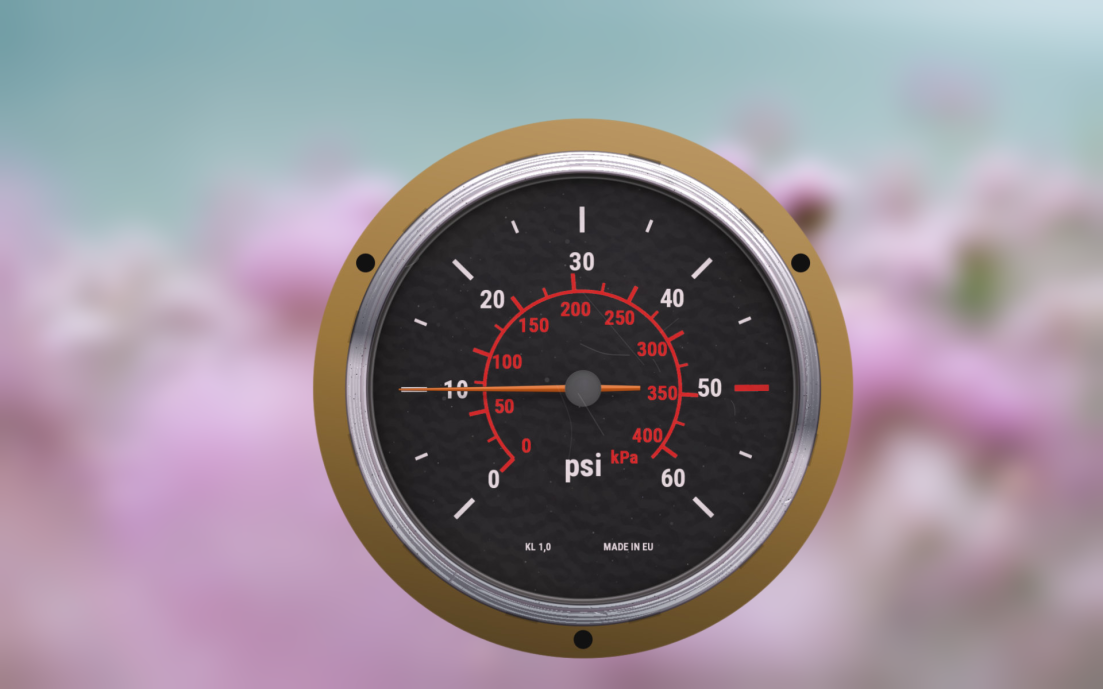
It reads 10 psi
